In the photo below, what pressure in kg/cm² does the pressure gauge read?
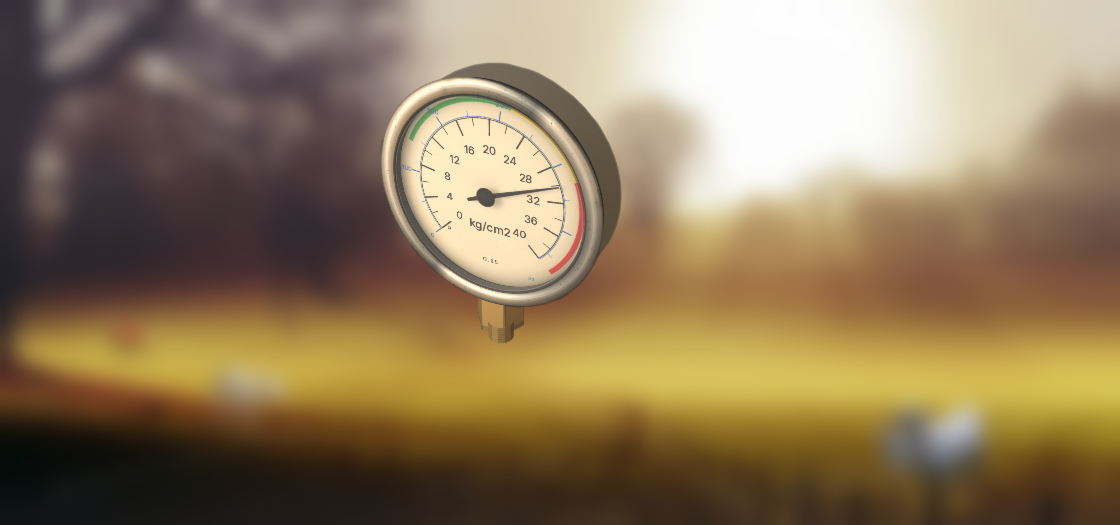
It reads 30 kg/cm²
